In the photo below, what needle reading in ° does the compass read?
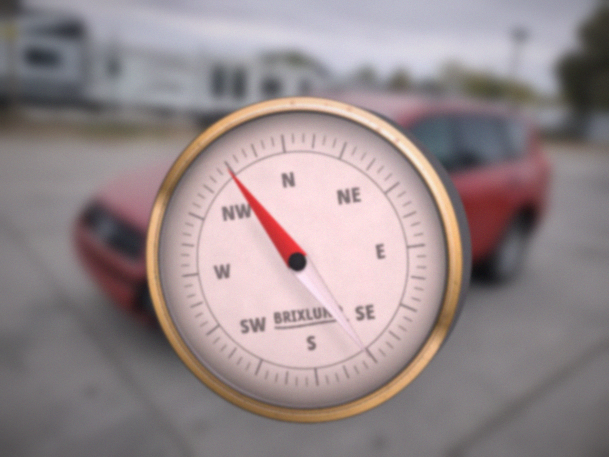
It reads 330 °
